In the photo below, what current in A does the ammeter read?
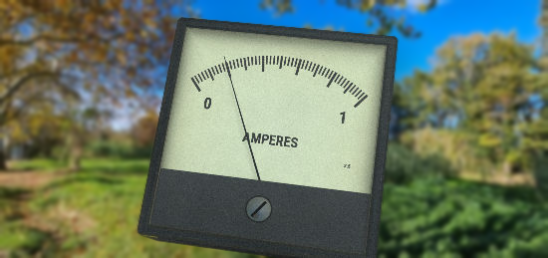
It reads 0.2 A
